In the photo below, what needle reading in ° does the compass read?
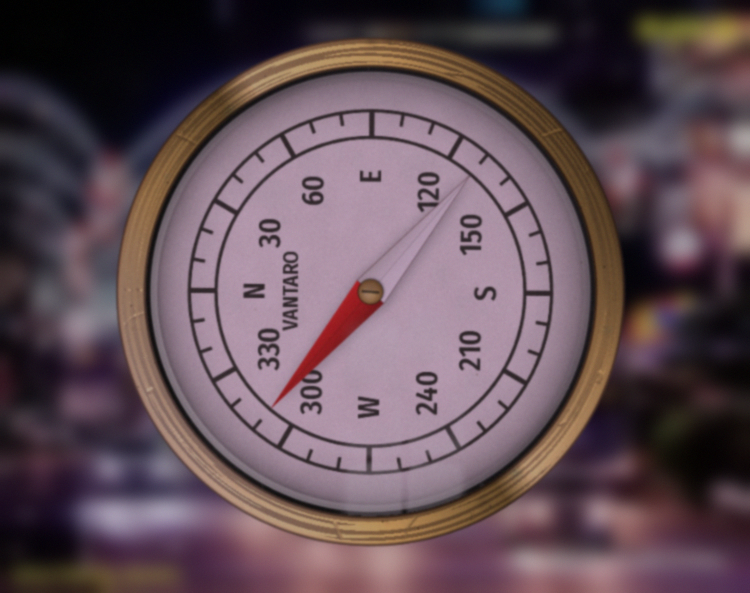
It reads 310 °
